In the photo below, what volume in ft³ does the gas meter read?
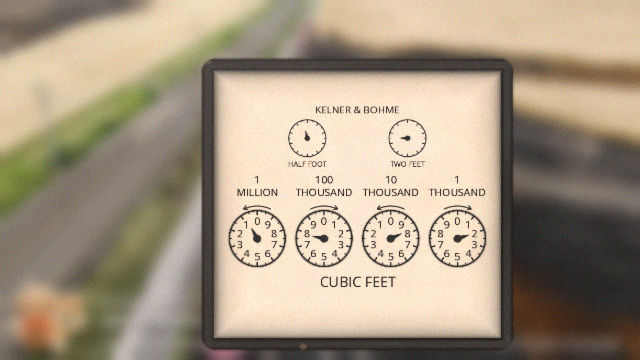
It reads 78200 ft³
